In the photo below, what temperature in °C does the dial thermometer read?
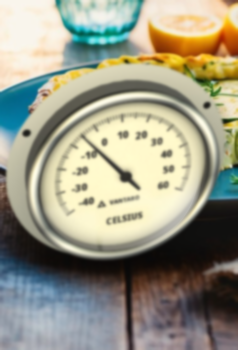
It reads -5 °C
